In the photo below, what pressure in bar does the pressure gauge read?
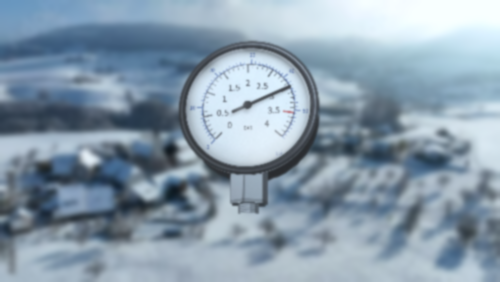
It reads 3 bar
